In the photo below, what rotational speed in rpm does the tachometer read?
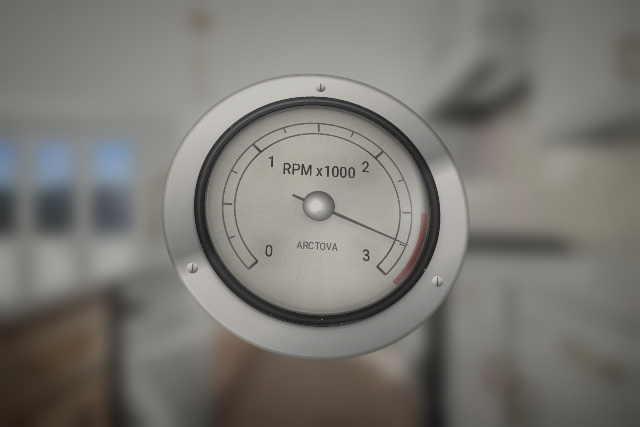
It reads 2750 rpm
